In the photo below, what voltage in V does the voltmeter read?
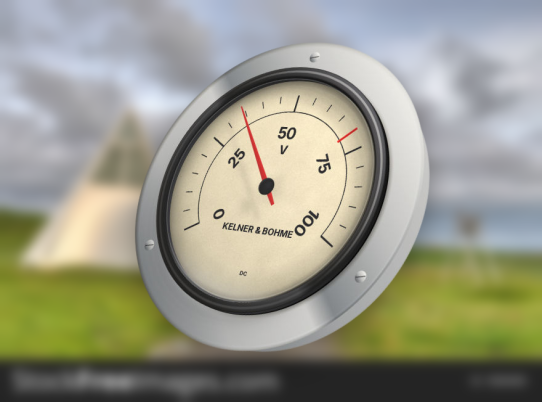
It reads 35 V
